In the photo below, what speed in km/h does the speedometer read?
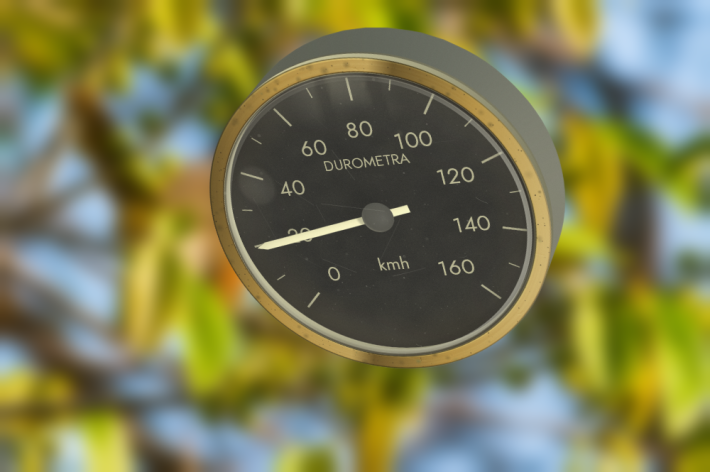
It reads 20 km/h
